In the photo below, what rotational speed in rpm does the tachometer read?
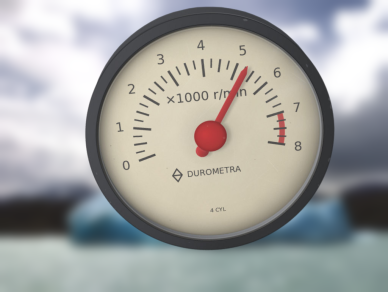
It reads 5250 rpm
